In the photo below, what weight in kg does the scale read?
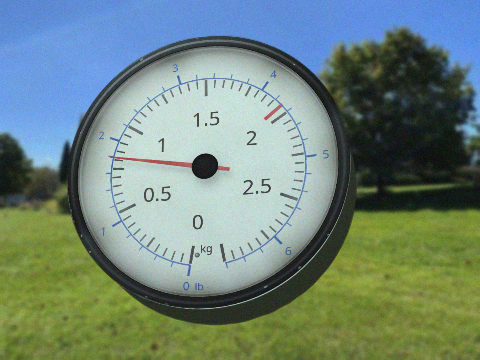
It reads 0.8 kg
